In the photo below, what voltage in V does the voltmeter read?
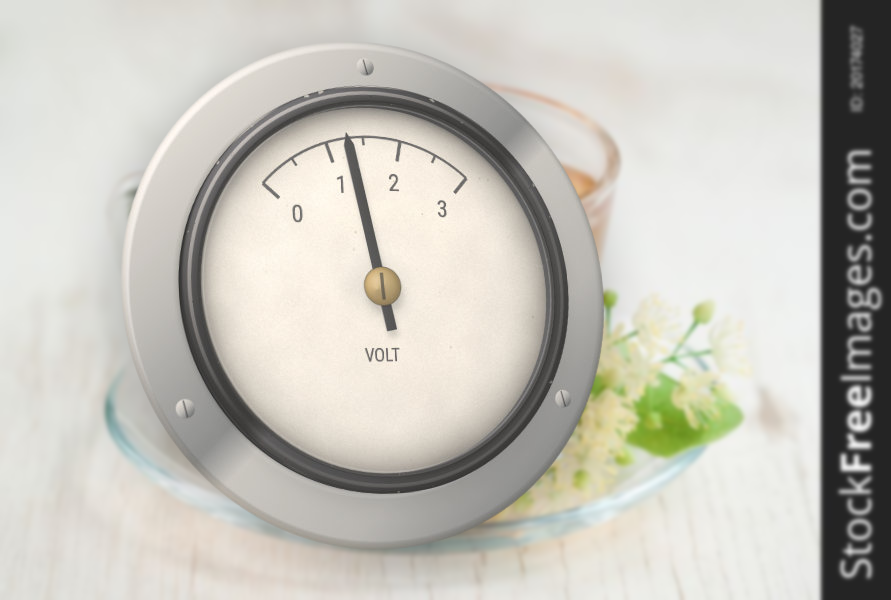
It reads 1.25 V
